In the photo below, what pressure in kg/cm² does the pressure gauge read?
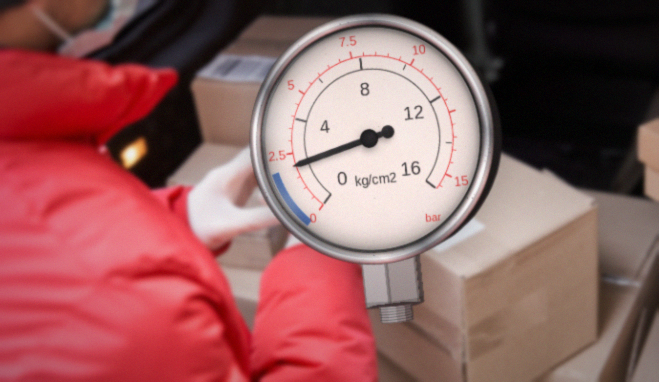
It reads 2 kg/cm²
